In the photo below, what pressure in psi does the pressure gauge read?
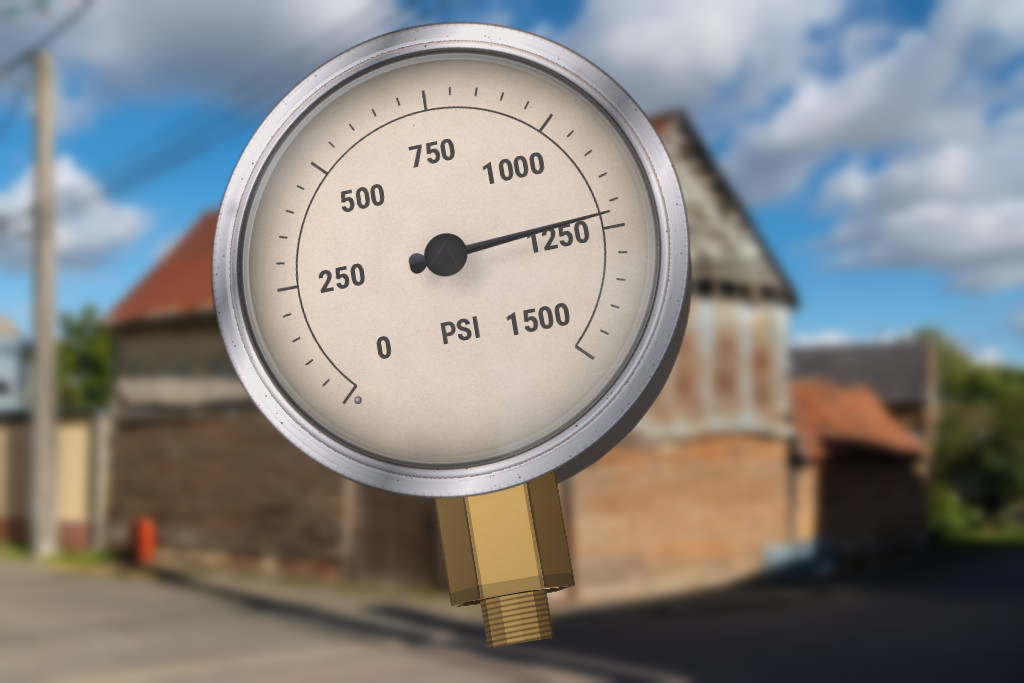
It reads 1225 psi
